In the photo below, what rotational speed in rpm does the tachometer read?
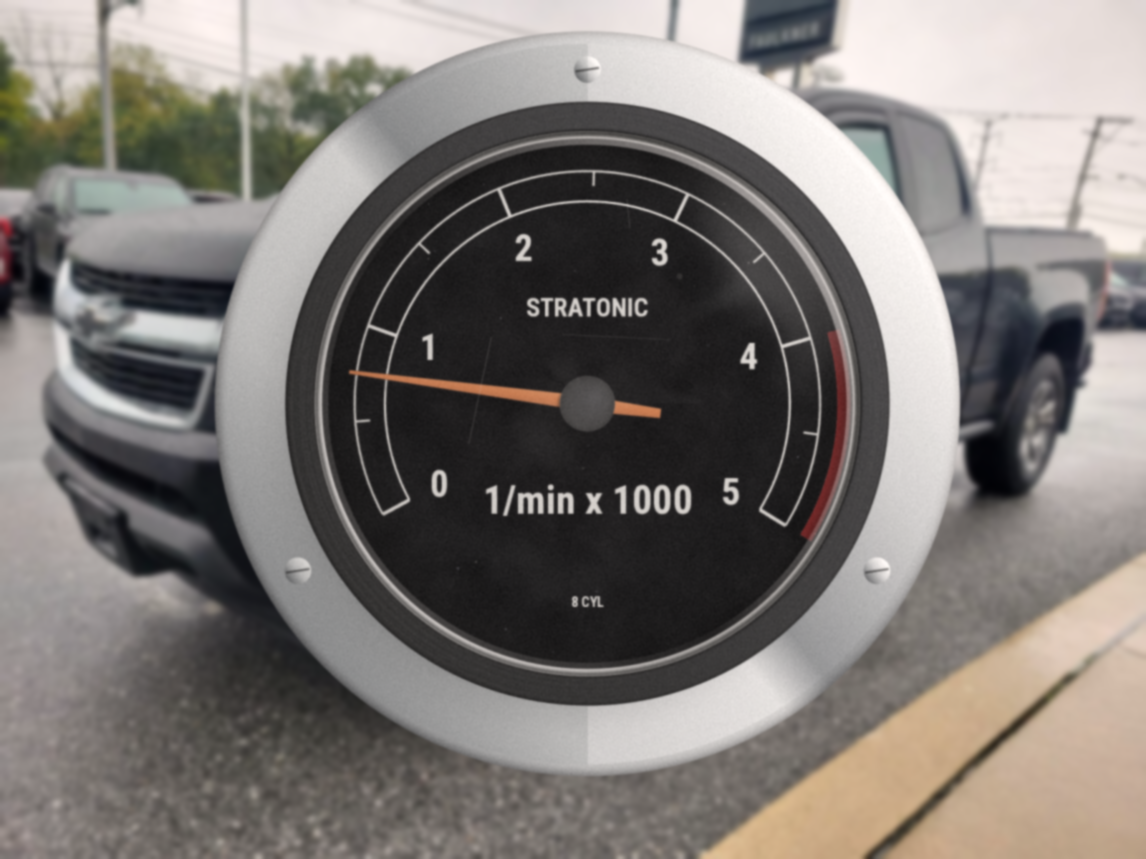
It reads 750 rpm
